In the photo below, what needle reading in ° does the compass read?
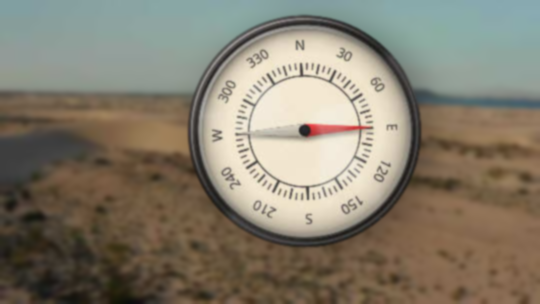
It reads 90 °
